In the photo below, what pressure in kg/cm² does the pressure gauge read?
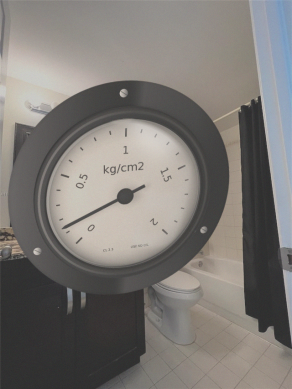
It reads 0.15 kg/cm²
